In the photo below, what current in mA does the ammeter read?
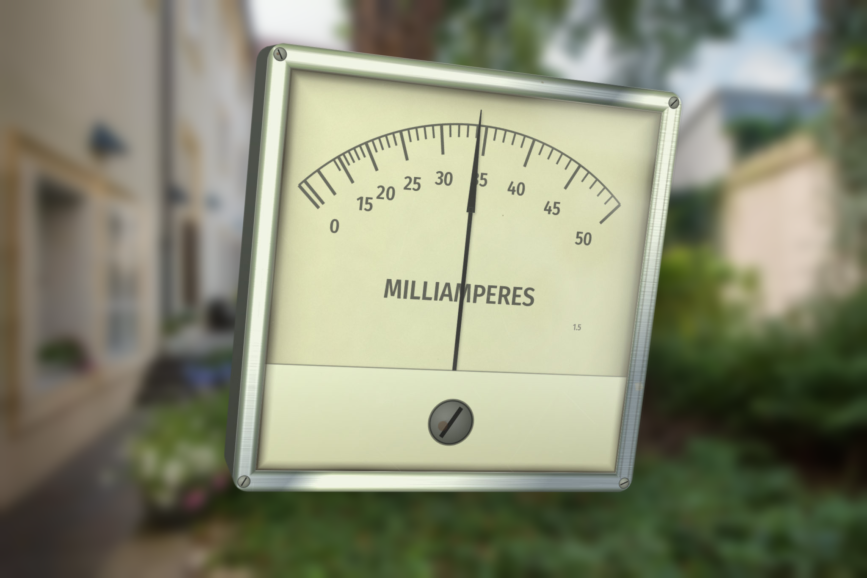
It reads 34 mA
